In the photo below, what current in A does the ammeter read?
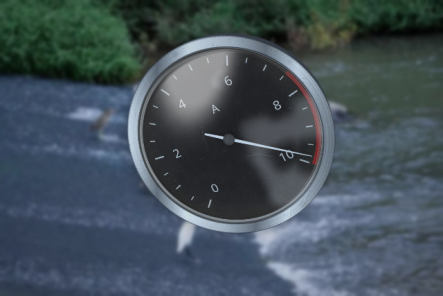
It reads 9.75 A
